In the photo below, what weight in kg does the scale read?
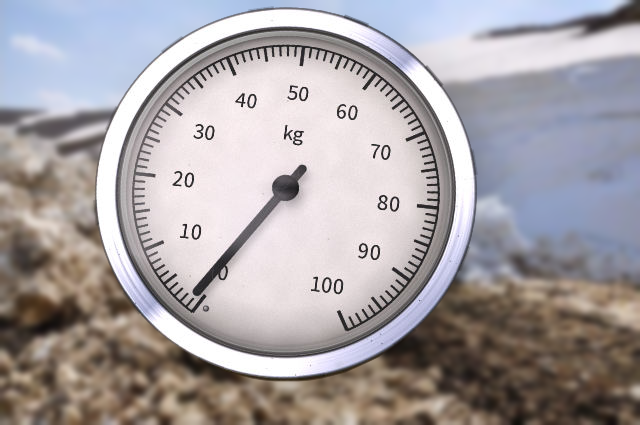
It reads 1 kg
